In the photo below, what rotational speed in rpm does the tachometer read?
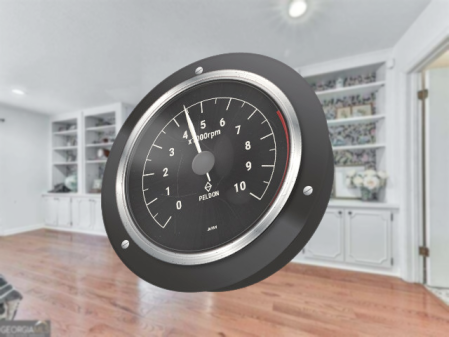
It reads 4500 rpm
